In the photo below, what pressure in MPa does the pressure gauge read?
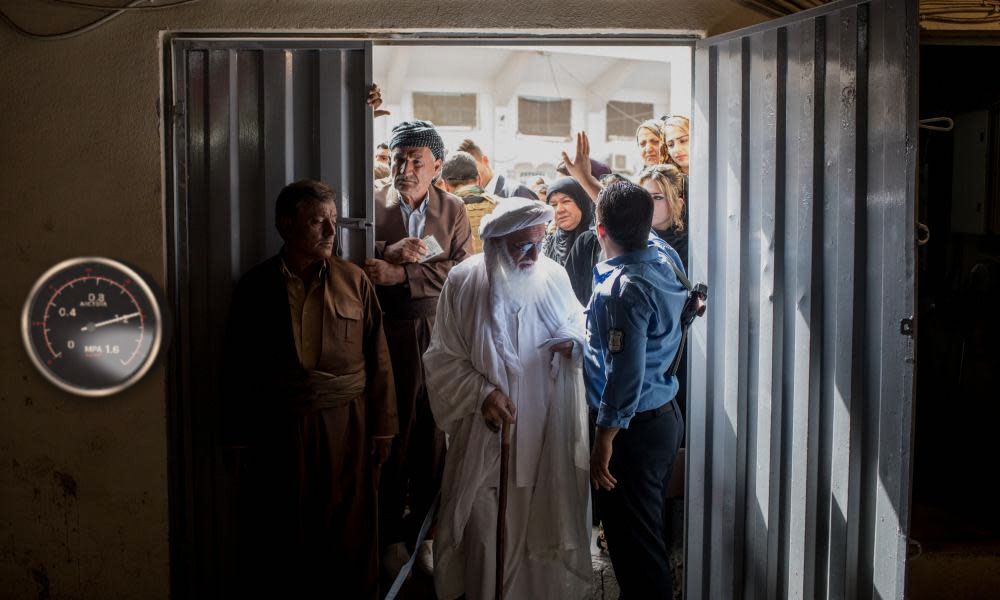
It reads 1.2 MPa
